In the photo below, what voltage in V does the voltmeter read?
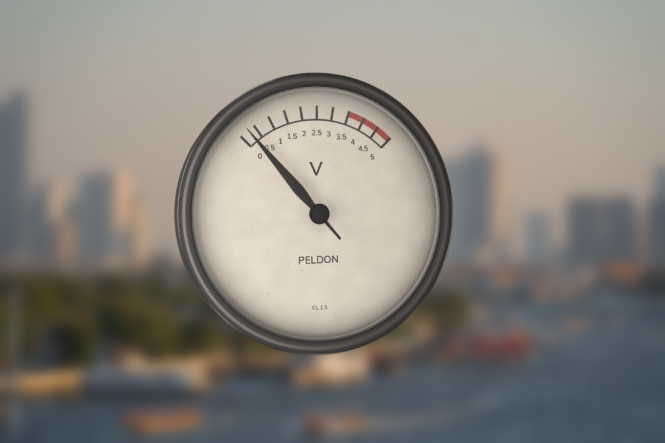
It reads 0.25 V
